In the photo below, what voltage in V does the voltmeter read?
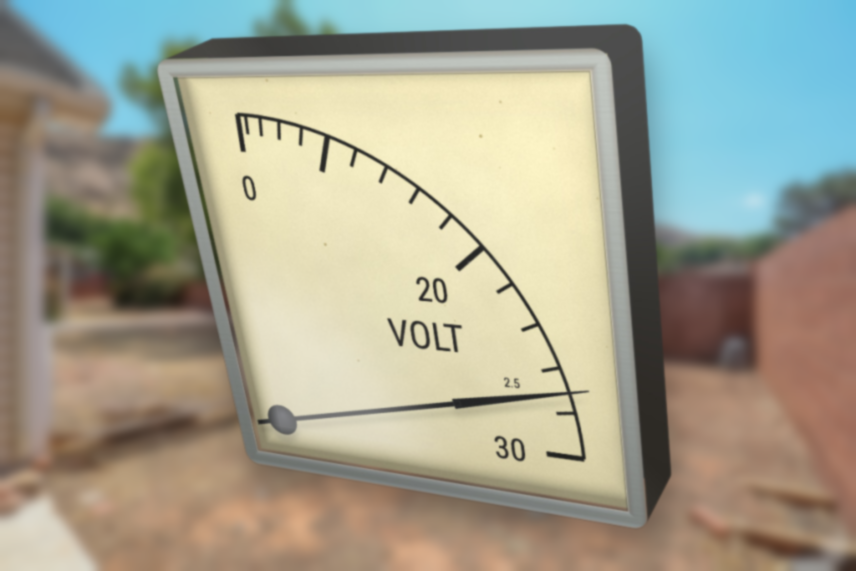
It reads 27 V
